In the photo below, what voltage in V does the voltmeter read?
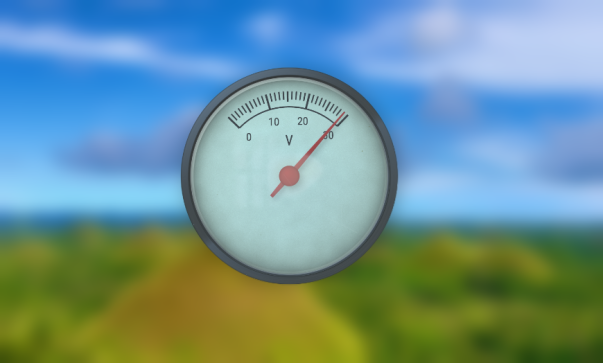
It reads 29 V
